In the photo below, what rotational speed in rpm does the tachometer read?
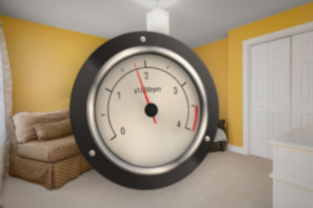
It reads 1750 rpm
